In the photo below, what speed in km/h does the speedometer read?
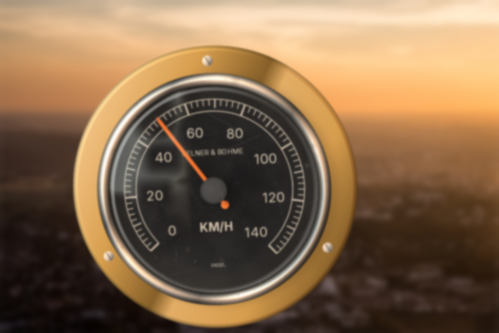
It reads 50 km/h
